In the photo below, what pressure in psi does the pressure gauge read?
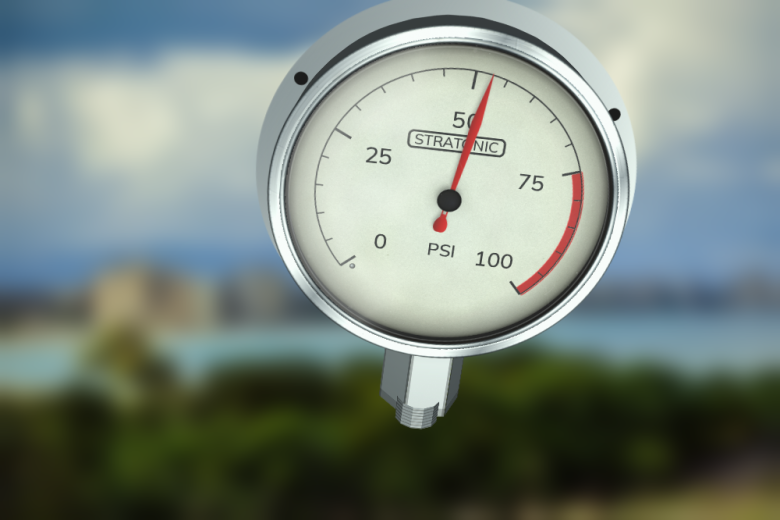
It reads 52.5 psi
